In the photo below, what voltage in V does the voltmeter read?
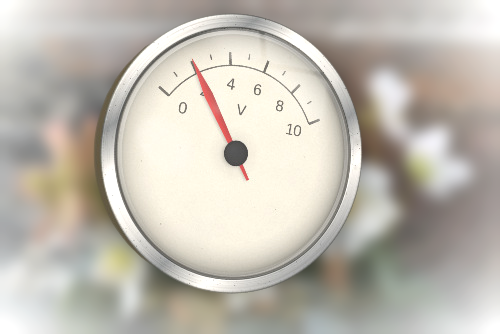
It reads 2 V
